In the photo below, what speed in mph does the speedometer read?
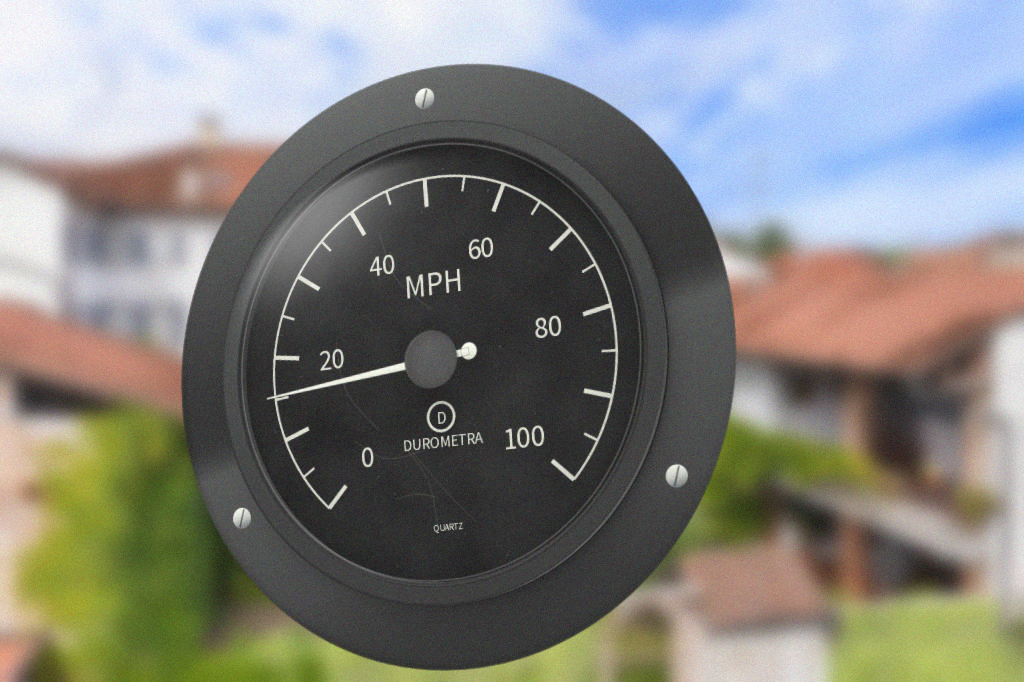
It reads 15 mph
